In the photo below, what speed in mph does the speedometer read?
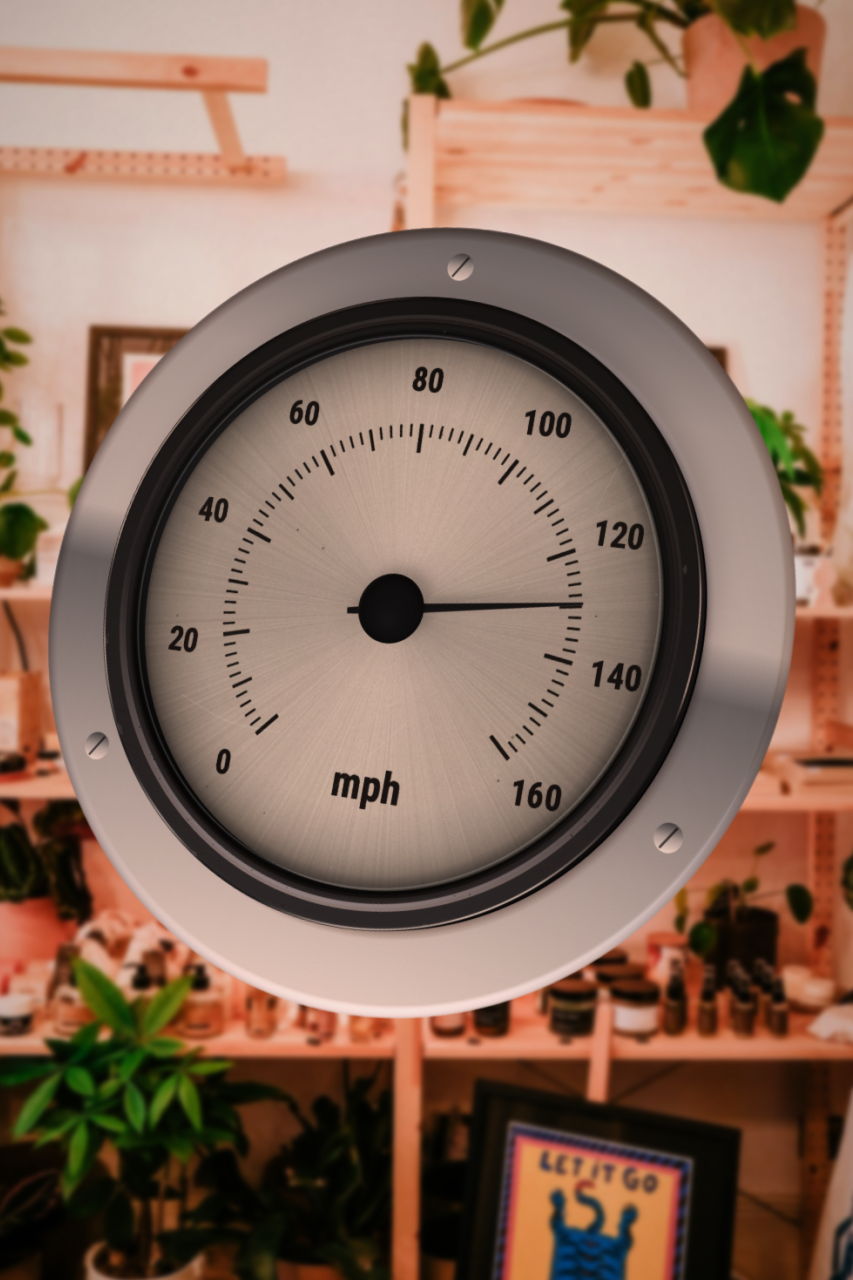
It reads 130 mph
